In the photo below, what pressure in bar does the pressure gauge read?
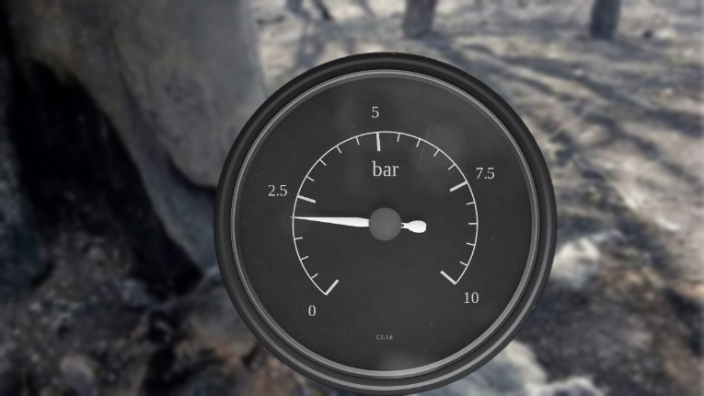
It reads 2 bar
